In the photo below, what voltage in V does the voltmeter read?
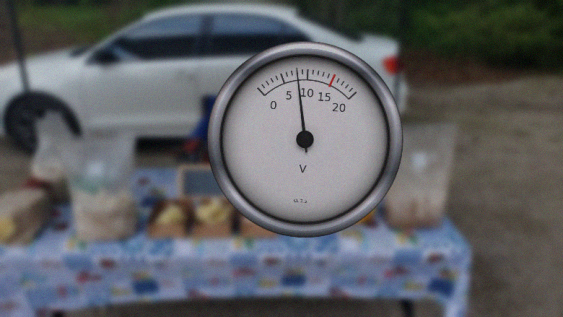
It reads 8 V
